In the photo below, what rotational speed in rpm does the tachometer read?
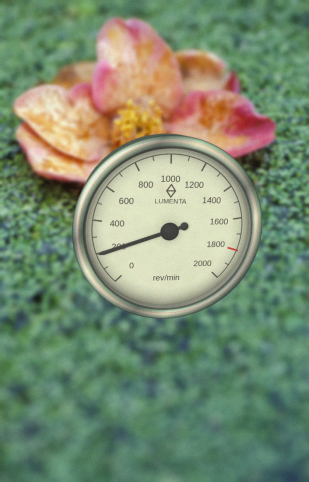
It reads 200 rpm
